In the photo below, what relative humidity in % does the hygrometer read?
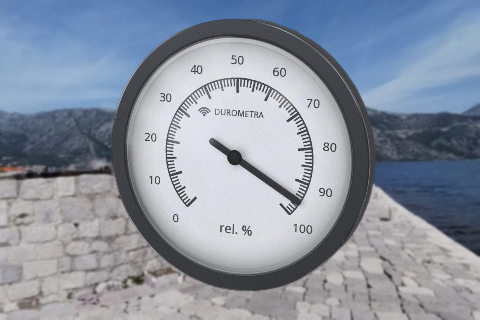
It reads 95 %
